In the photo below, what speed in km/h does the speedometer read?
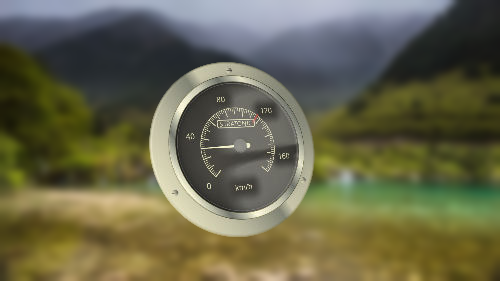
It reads 30 km/h
